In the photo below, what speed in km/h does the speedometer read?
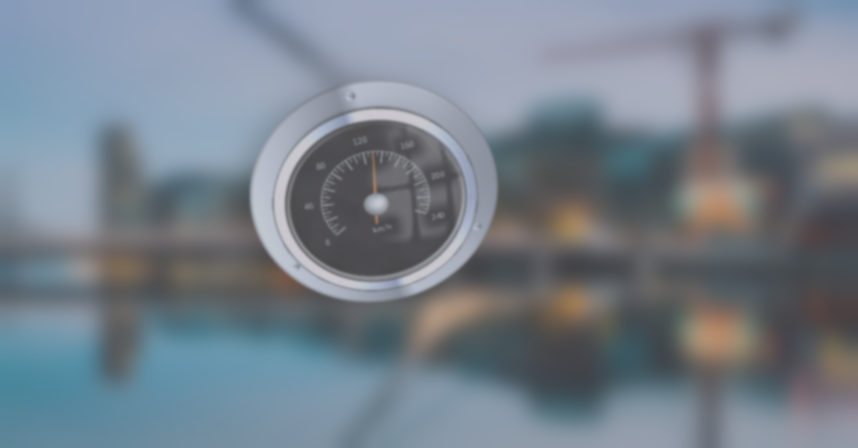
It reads 130 km/h
